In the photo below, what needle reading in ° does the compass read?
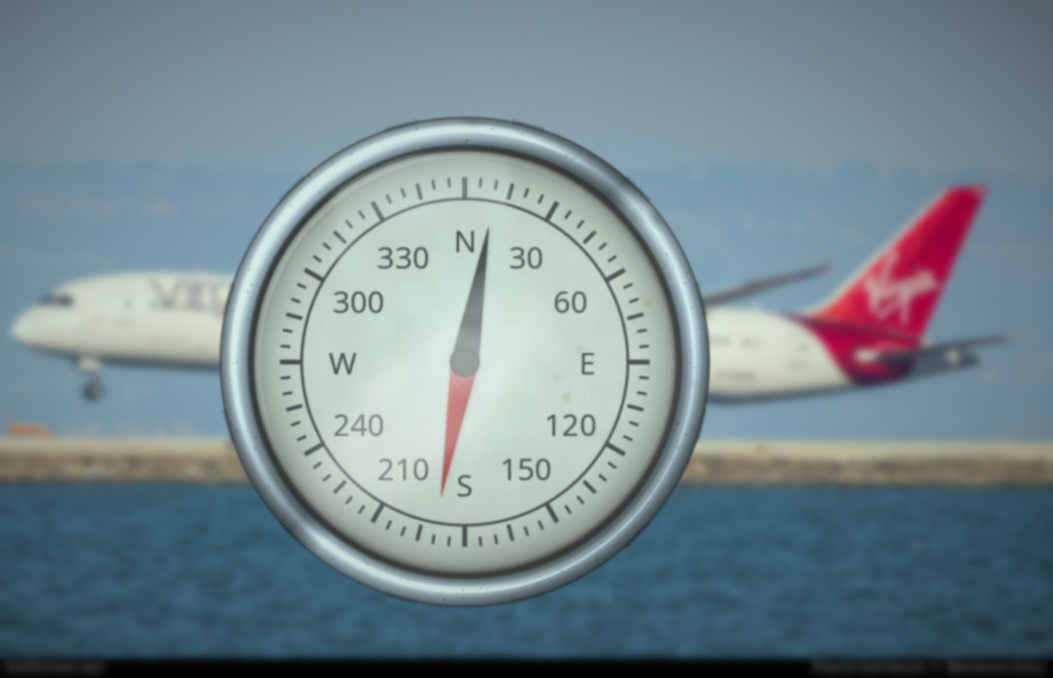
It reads 190 °
